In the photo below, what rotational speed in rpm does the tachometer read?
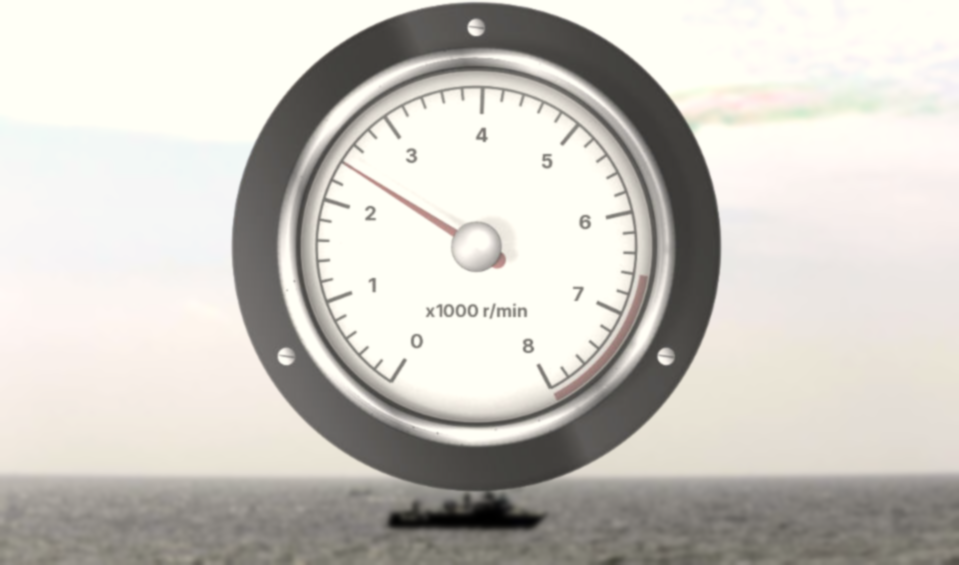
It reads 2400 rpm
